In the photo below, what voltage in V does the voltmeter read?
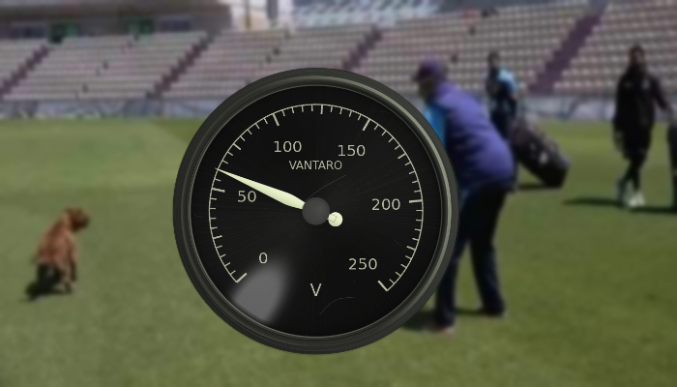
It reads 60 V
